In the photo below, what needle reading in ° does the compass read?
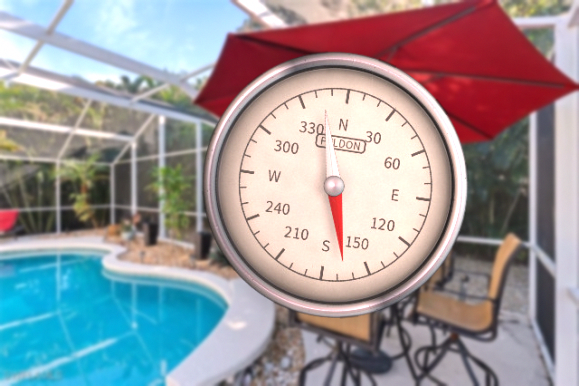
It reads 165 °
